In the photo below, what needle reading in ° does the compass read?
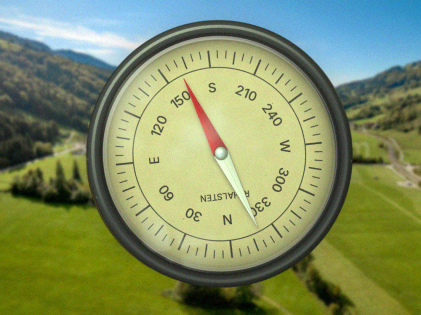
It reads 160 °
